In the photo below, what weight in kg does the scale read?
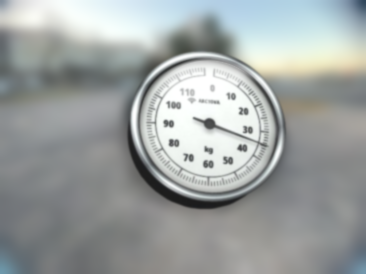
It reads 35 kg
